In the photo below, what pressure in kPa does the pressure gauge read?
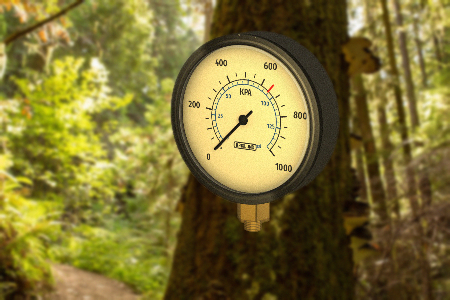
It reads 0 kPa
